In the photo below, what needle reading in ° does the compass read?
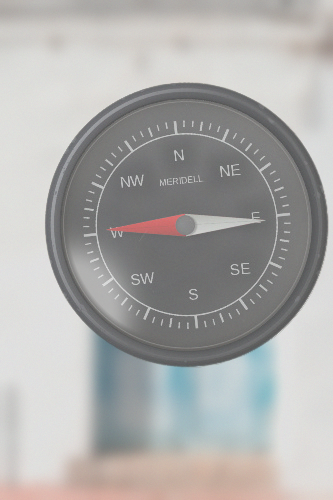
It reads 272.5 °
